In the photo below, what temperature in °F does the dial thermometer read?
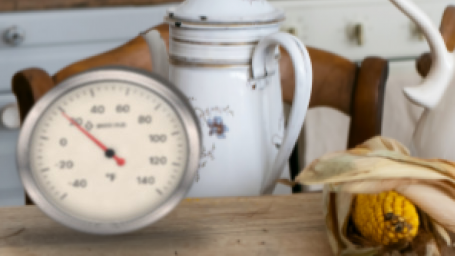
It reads 20 °F
